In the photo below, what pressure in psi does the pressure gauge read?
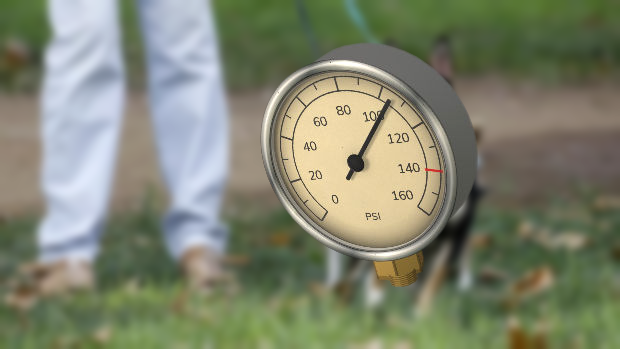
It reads 105 psi
